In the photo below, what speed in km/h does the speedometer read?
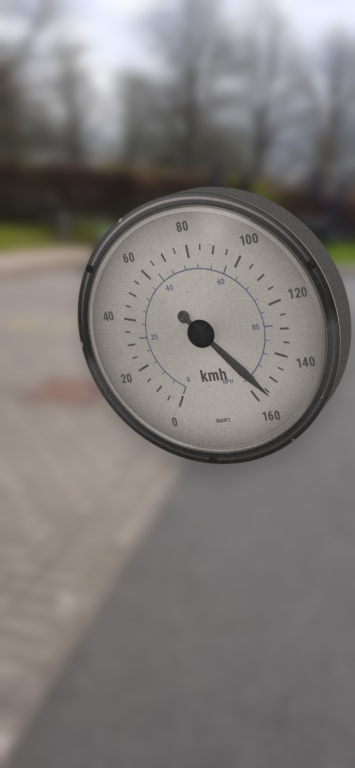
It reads 155 km/h
